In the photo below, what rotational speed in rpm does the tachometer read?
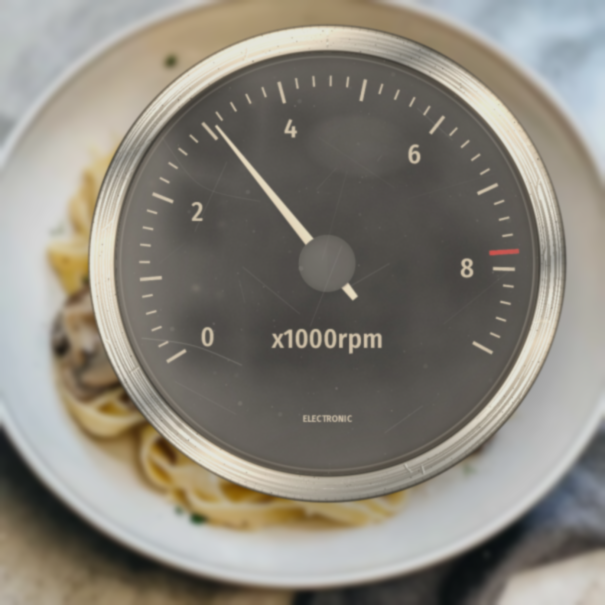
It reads 3100 rpm
